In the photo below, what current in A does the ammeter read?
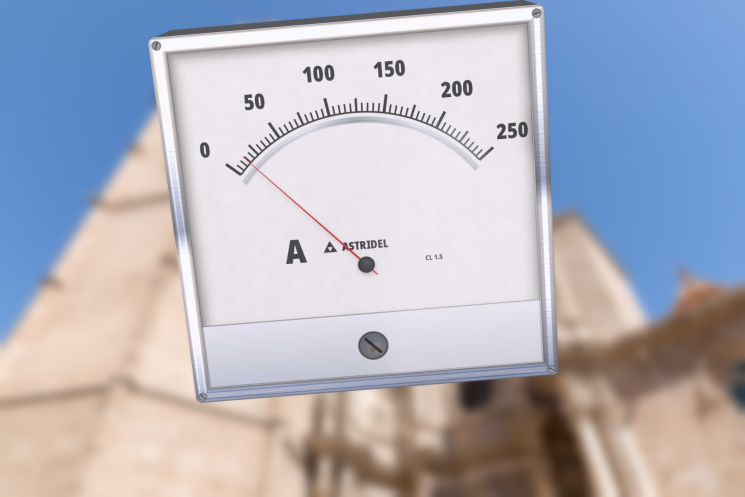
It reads 15 A
